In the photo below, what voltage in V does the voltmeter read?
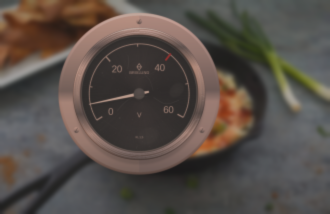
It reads 5 V
